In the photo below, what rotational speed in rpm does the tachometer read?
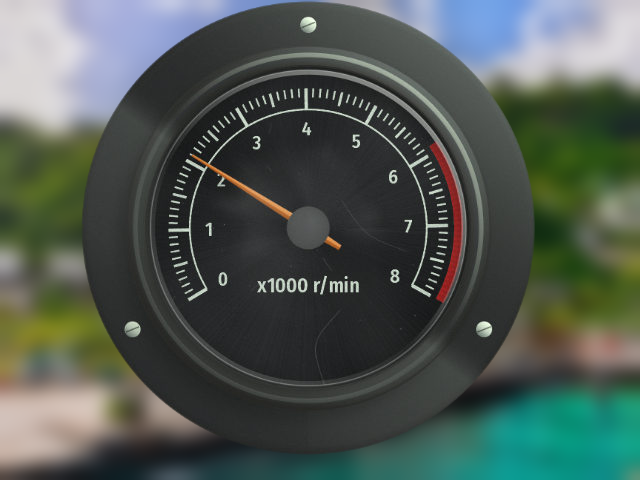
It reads 2100 rpm
